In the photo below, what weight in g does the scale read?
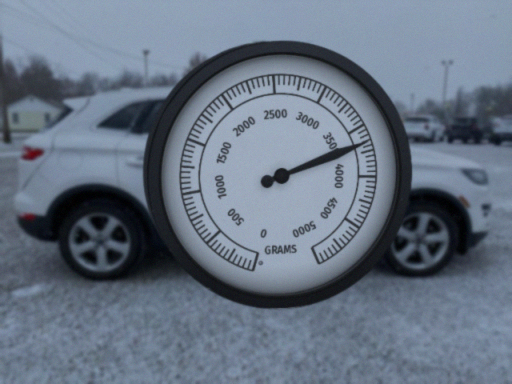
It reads 3650 g
